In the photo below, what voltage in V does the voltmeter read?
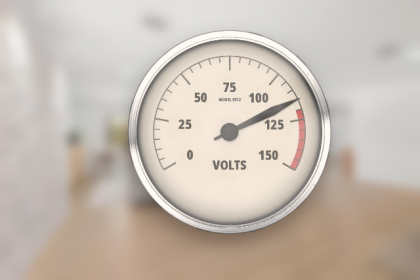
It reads 115 V
